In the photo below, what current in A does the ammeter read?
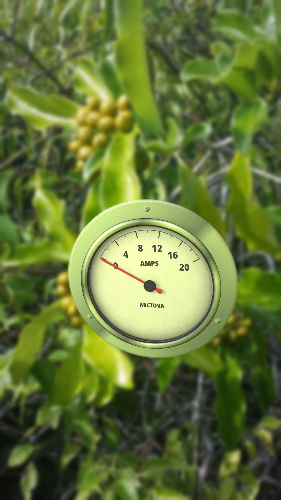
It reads 0 A
